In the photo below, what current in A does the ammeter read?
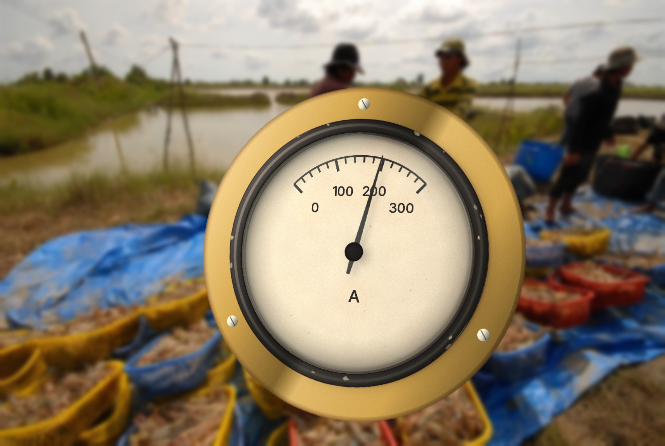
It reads 200 A
